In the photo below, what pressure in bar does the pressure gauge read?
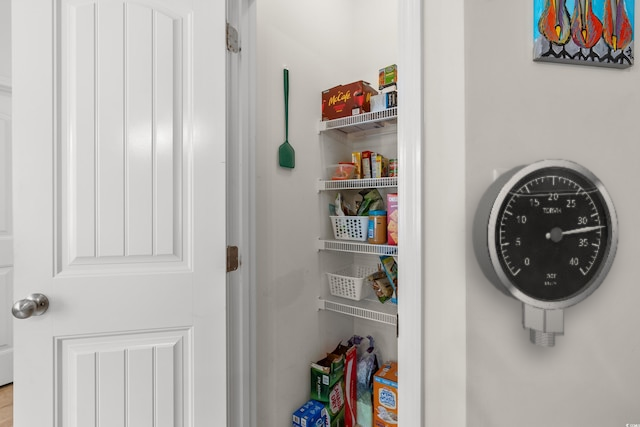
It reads 32 bar
